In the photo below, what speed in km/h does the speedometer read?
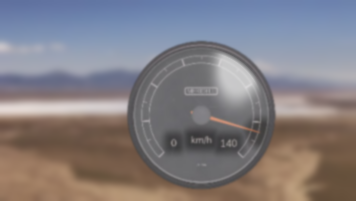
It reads 125 km/h
